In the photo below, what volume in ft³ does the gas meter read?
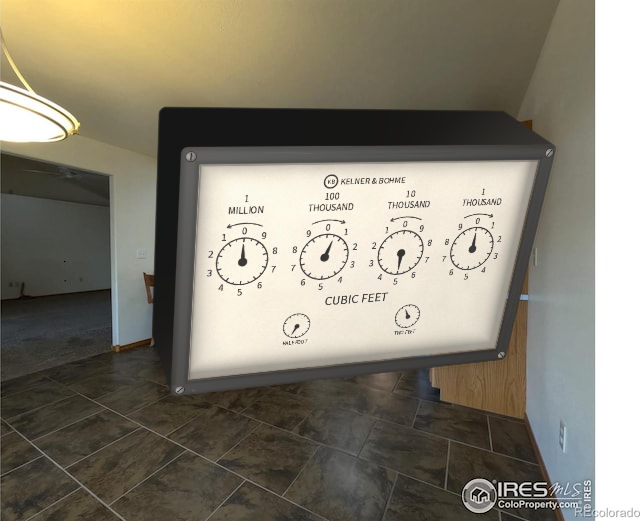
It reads 5000 ft³
